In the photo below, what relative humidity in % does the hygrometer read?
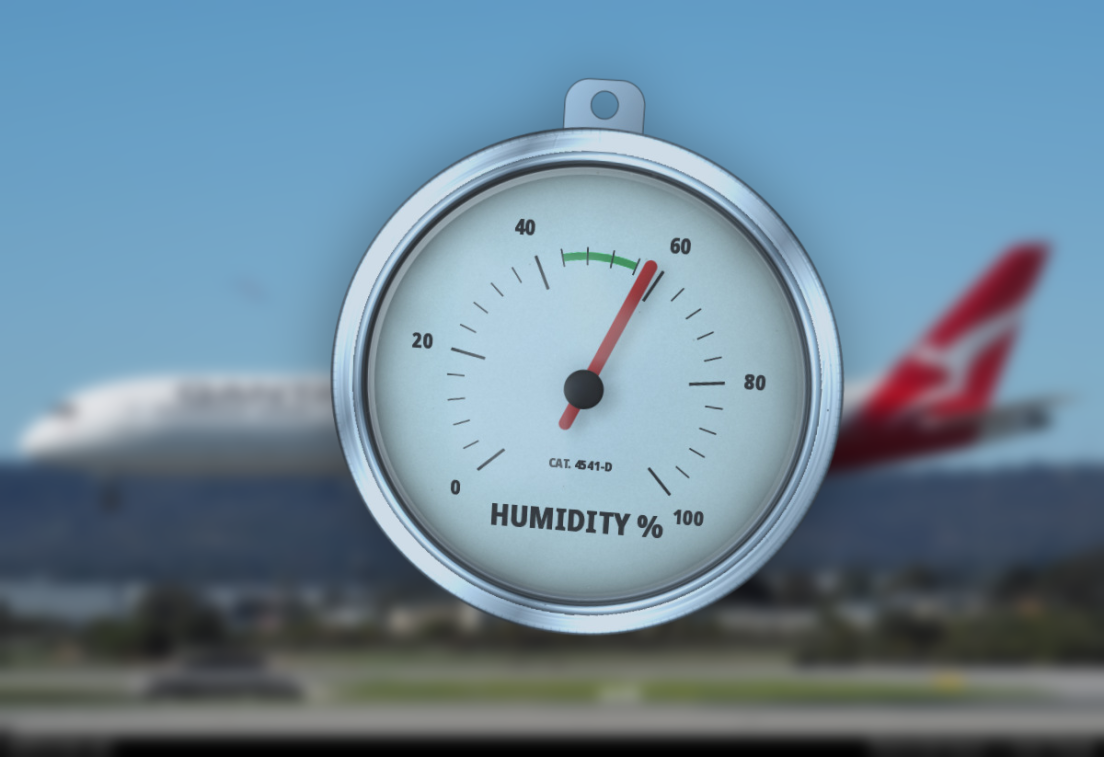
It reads 58 %
